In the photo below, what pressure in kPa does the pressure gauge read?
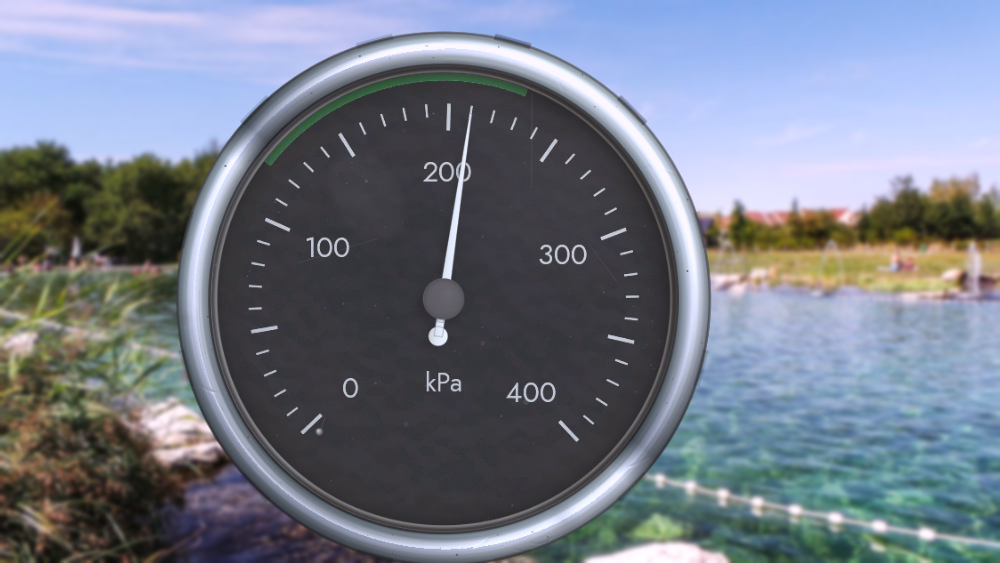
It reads 210 kPa
